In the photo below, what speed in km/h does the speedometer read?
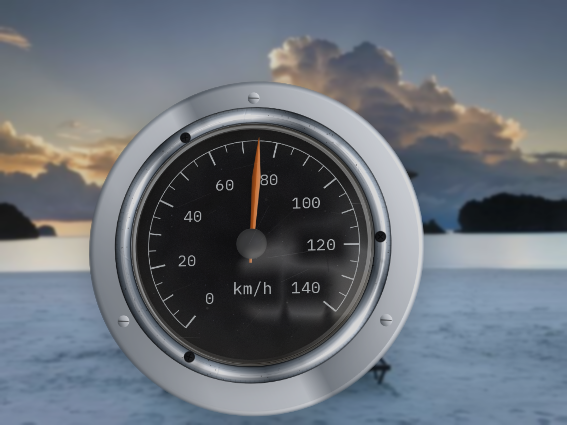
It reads 75 km/h
